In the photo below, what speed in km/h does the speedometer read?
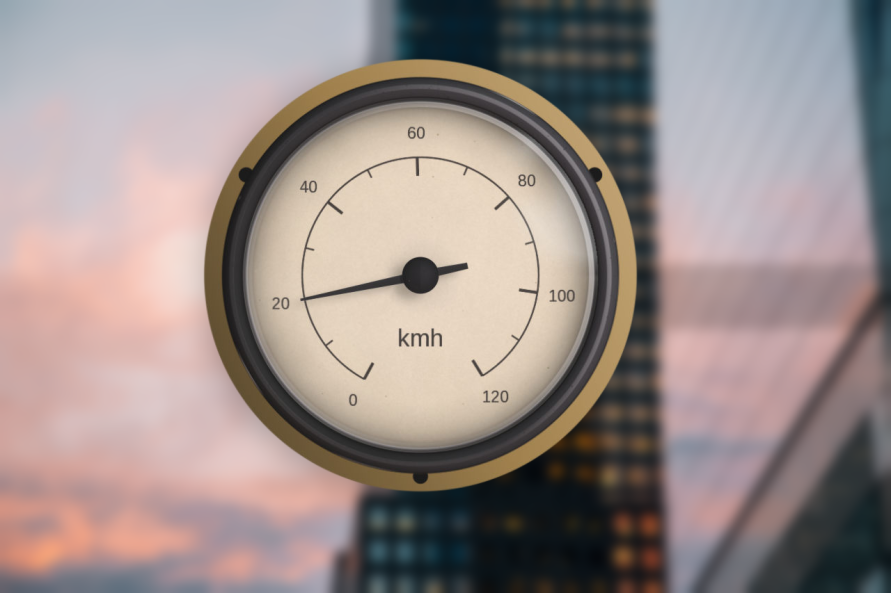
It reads 20 km/h
